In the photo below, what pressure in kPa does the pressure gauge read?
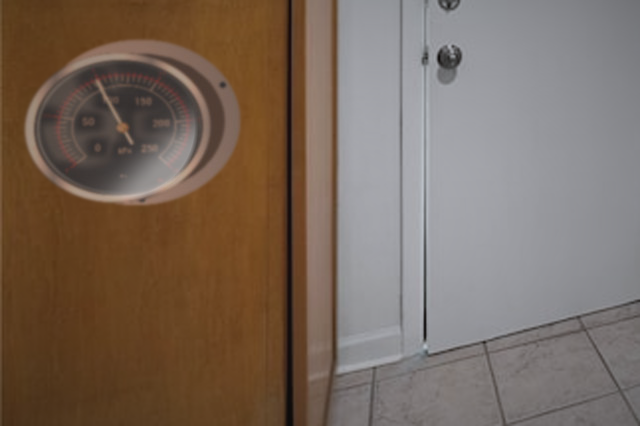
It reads 100 kPa
